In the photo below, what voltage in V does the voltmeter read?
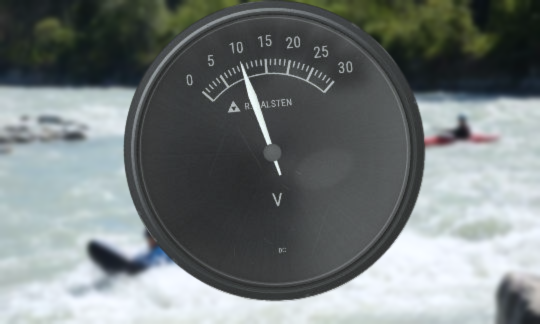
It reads 10 V
